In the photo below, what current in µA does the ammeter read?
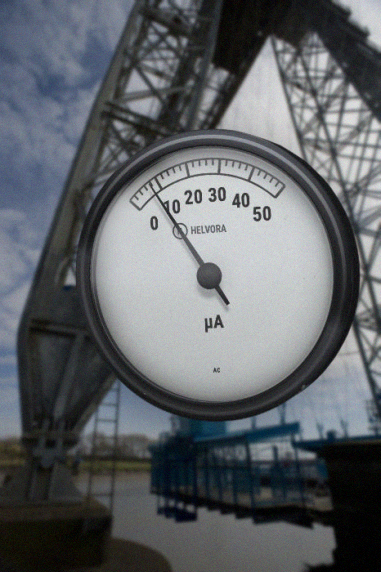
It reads 8 µA
